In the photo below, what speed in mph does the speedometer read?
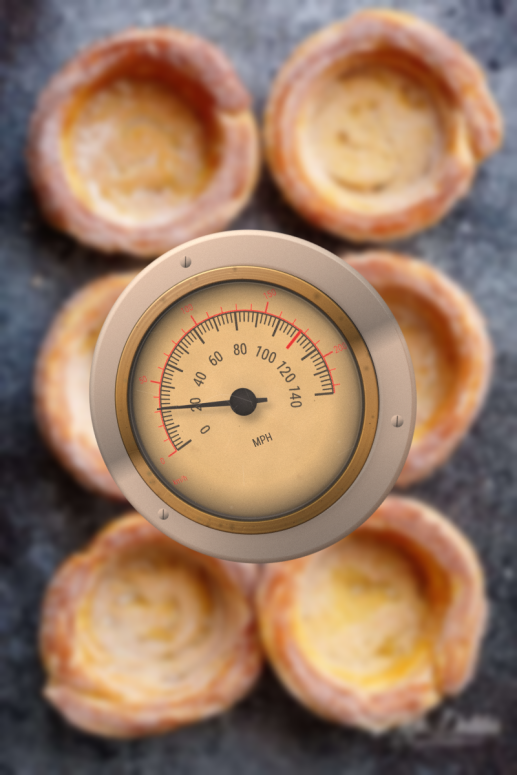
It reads 20 mph
